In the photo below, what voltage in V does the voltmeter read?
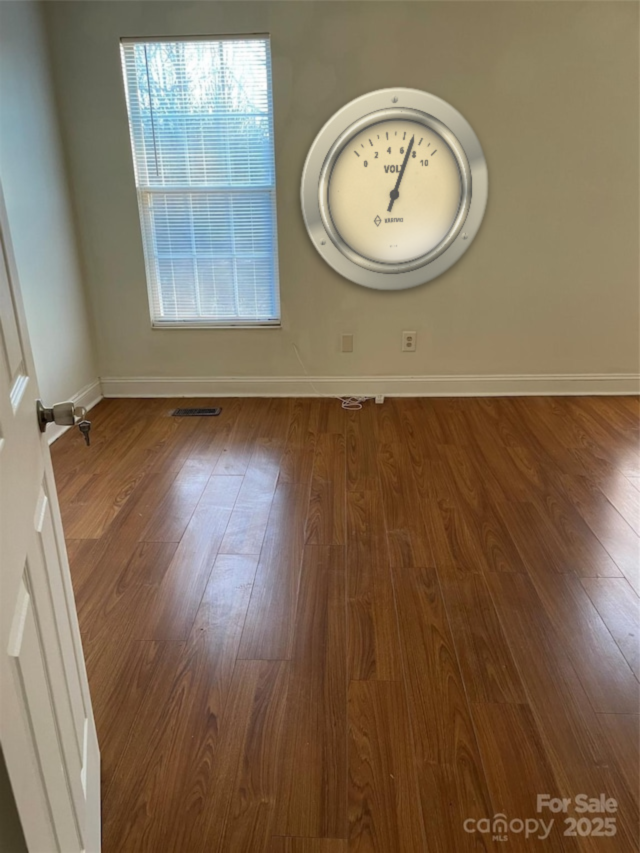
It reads 7 V
